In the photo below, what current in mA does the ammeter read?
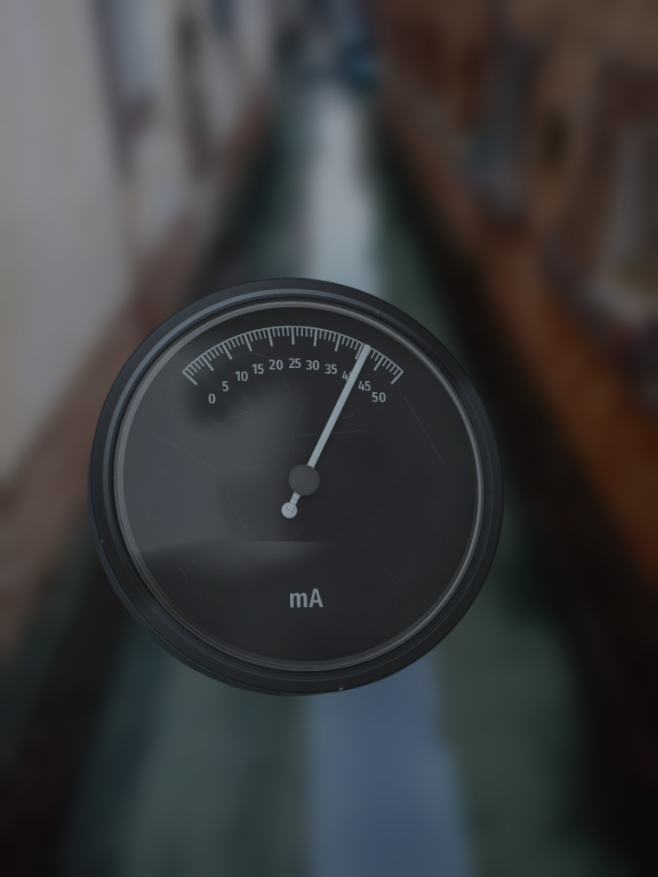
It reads 41 mA
